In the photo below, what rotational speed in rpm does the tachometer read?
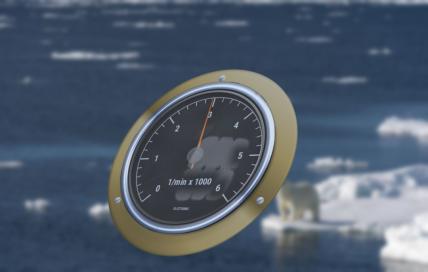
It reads 3000 rpm
